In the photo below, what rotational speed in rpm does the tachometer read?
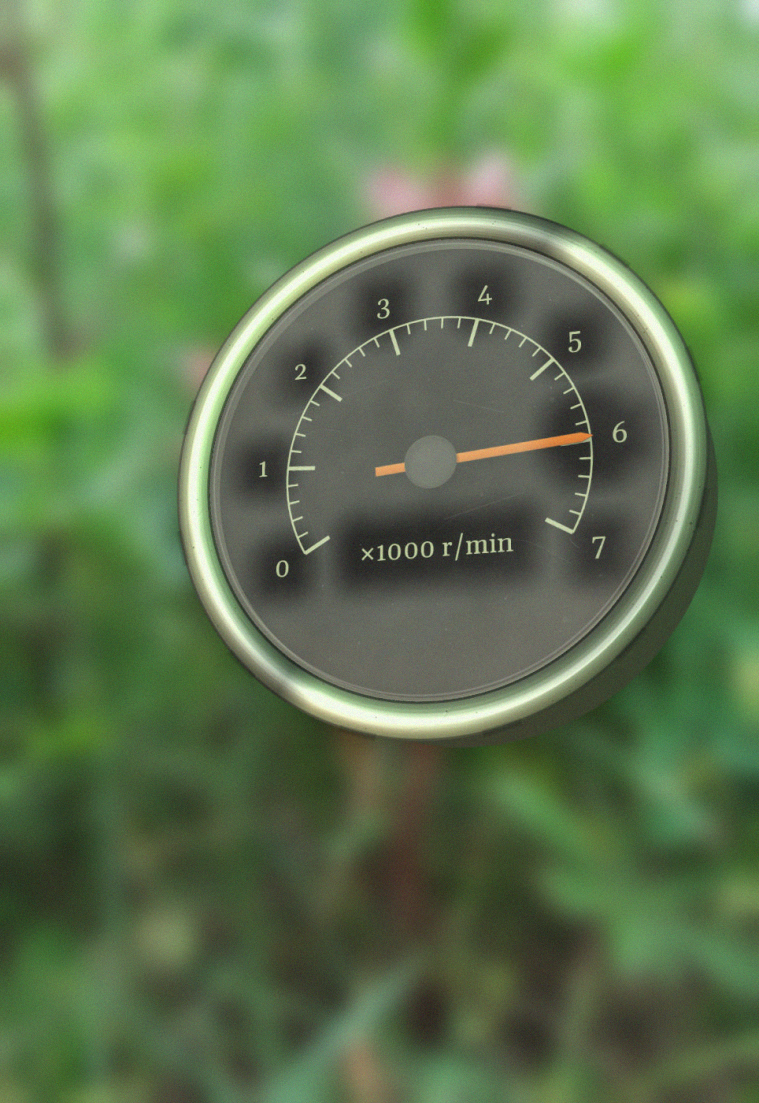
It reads 6000 rpm
